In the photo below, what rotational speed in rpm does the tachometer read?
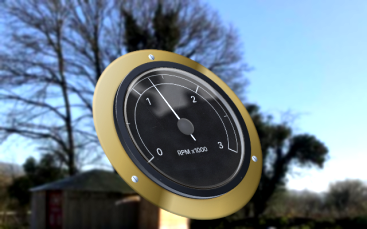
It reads 1250 rpm
